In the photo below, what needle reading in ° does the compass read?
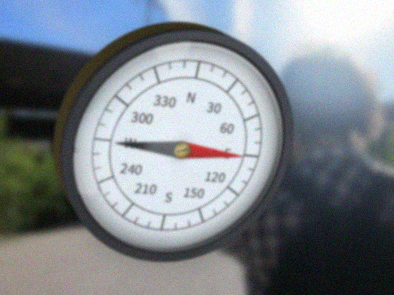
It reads 90 °
